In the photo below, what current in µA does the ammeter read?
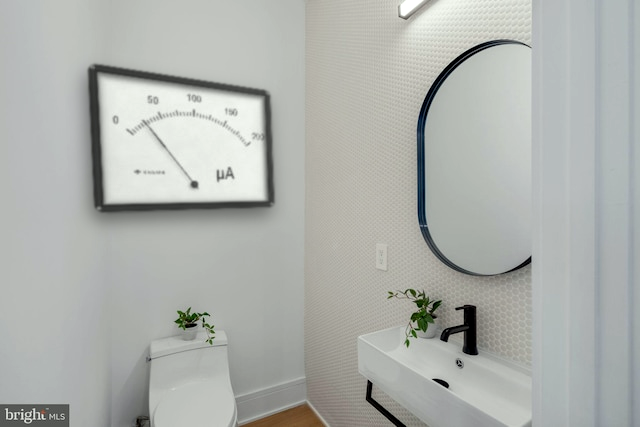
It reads 25 µA
